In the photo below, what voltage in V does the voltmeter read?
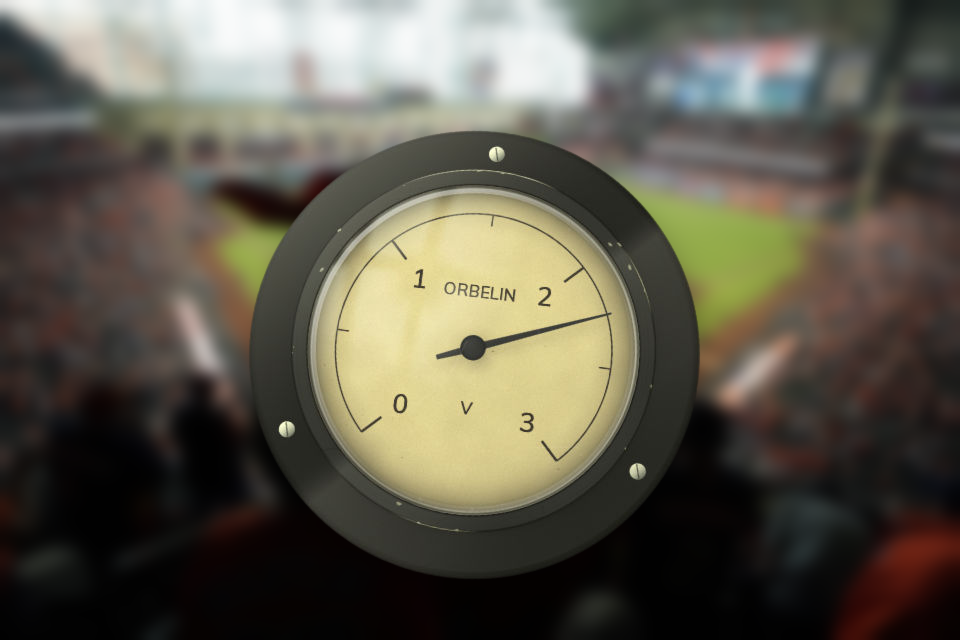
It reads 2.25 V
